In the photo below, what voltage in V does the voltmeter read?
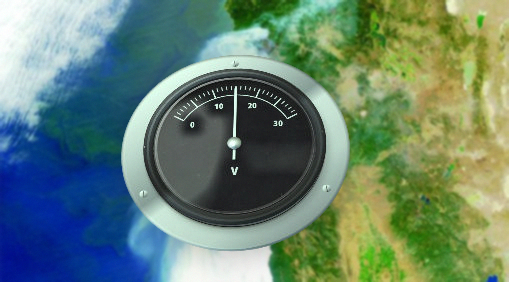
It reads 15 V
